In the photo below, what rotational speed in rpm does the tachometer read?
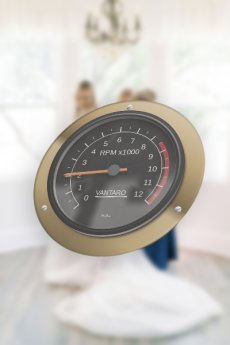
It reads 2000 rpm
